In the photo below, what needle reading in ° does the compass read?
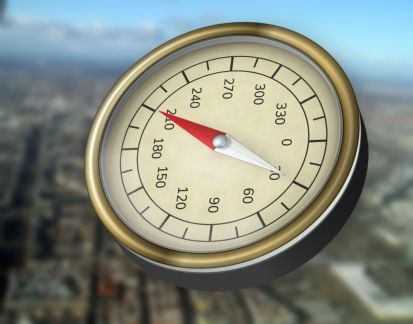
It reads 210 °
